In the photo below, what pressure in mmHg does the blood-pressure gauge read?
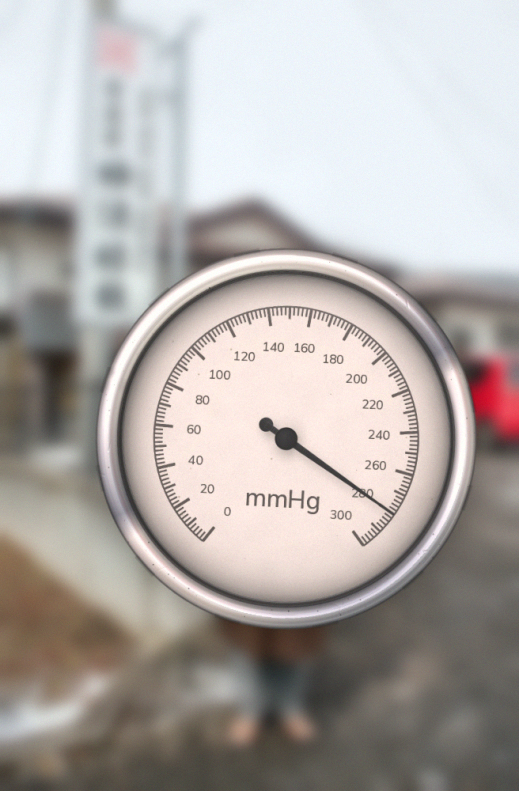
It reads 280 mmHg
